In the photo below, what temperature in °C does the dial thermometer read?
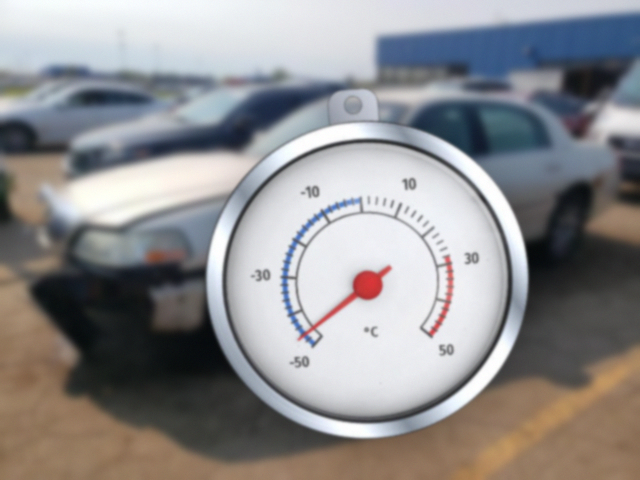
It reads -46 °C
